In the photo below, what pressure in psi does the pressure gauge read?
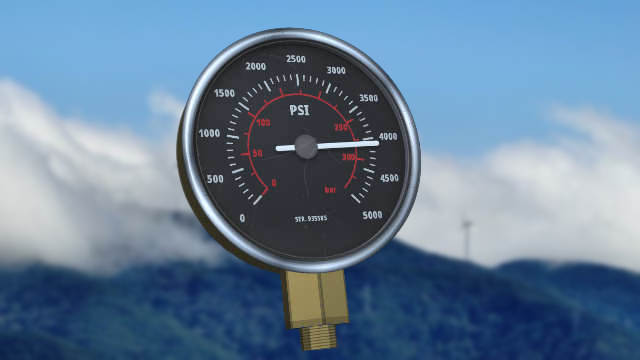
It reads 4100 psi
